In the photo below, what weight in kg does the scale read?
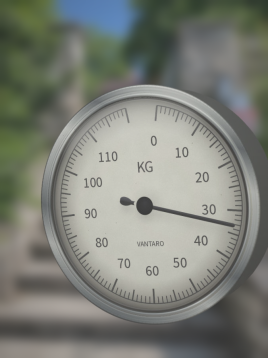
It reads 33 kg
